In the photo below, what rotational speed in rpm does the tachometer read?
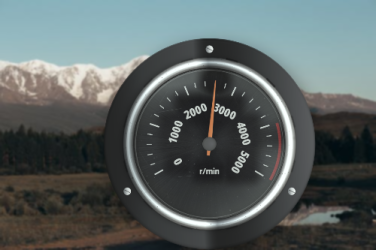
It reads 2600 rpm
